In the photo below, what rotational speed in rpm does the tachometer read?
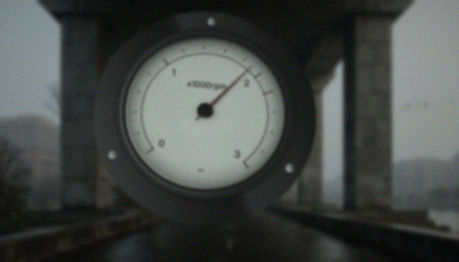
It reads 1900 rpm
